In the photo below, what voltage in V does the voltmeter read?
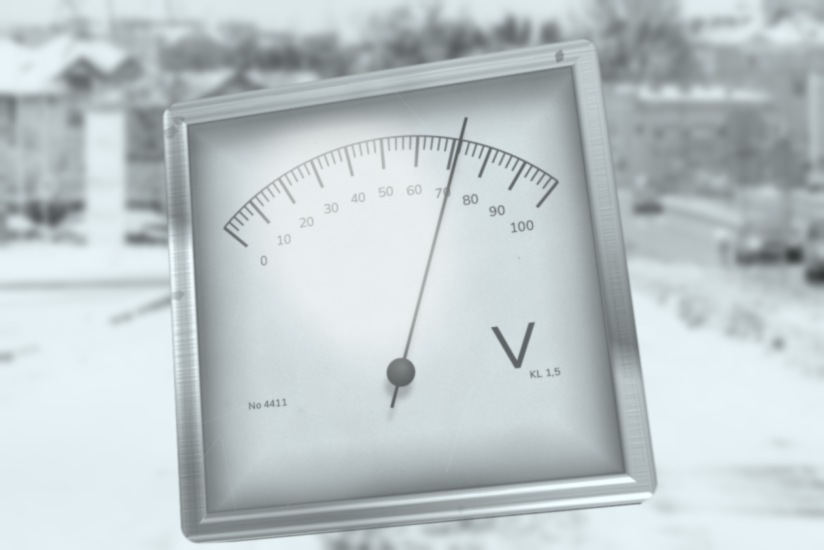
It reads 72 V
